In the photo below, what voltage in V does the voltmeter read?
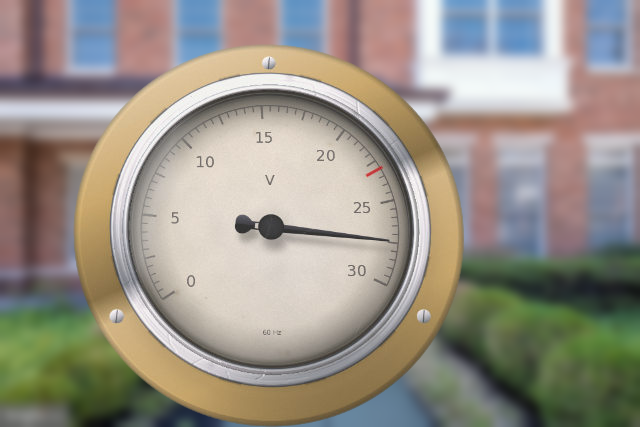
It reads 27.5 V
